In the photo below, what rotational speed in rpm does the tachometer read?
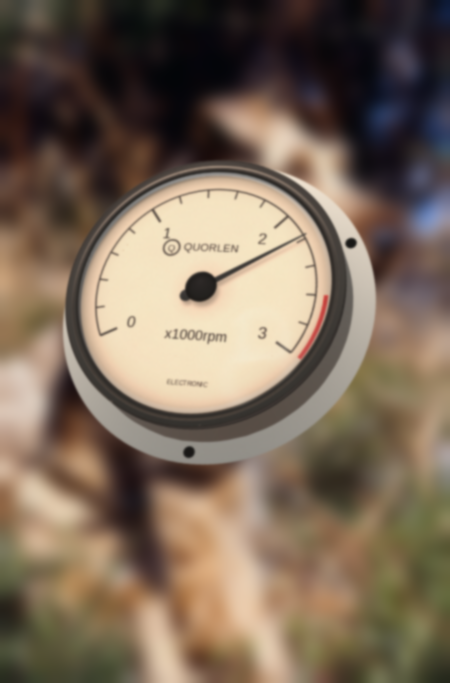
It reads 2200 rpm
